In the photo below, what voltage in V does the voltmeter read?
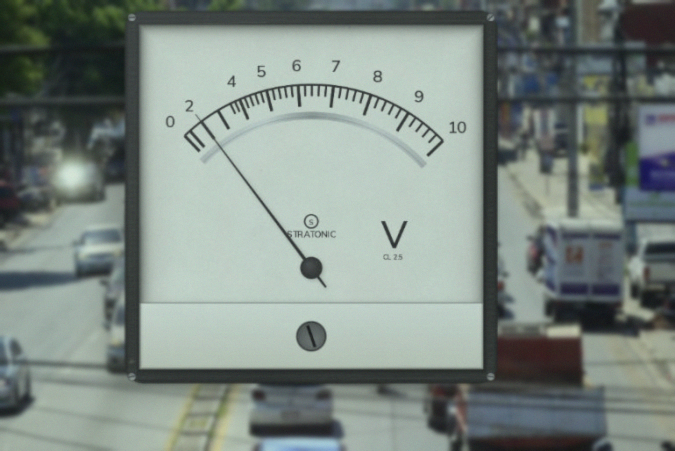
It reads 2 V
